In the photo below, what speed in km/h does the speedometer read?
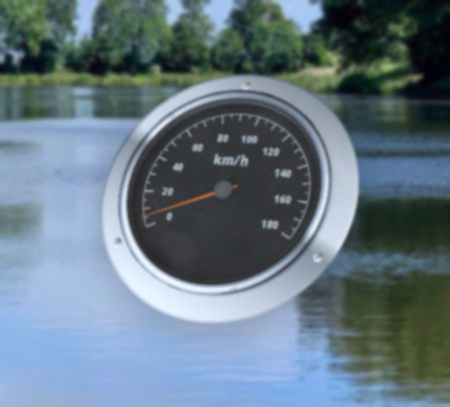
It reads 5 km/h
